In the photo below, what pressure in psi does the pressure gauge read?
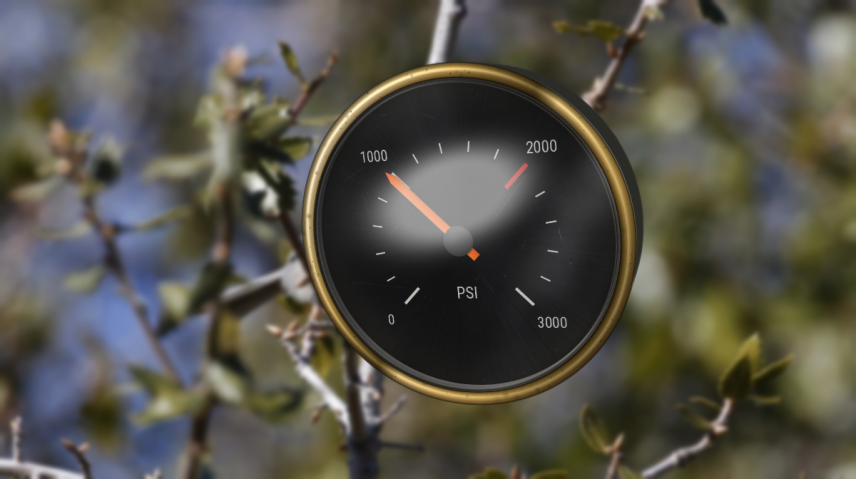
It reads 1000 psi
